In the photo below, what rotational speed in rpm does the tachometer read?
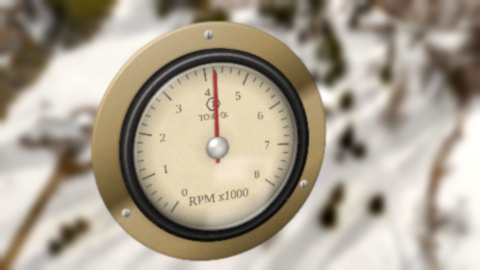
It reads 4200 rpm
